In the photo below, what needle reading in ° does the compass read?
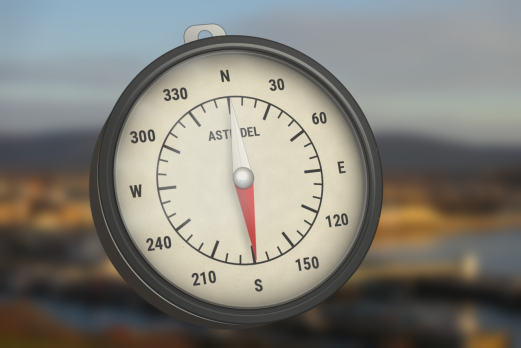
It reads 180 °
